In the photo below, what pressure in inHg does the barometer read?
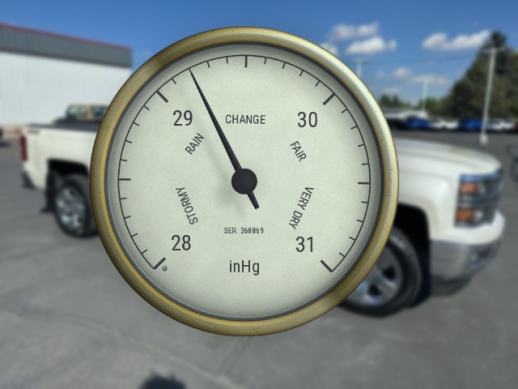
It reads 29.2 inHg
